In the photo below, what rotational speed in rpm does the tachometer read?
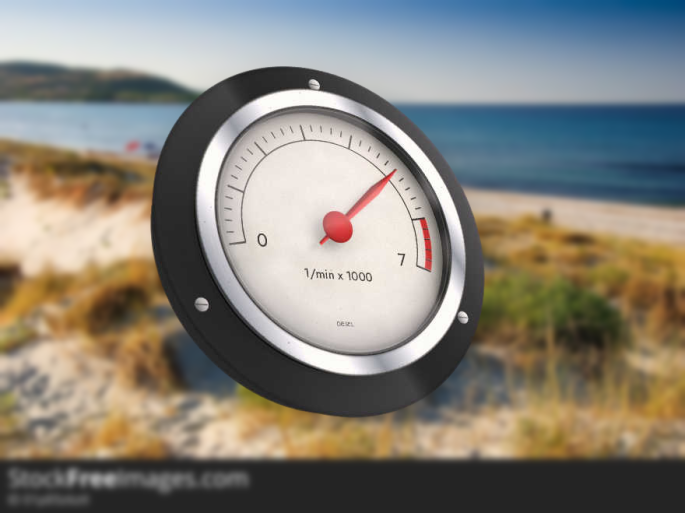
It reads 5000 rpm
